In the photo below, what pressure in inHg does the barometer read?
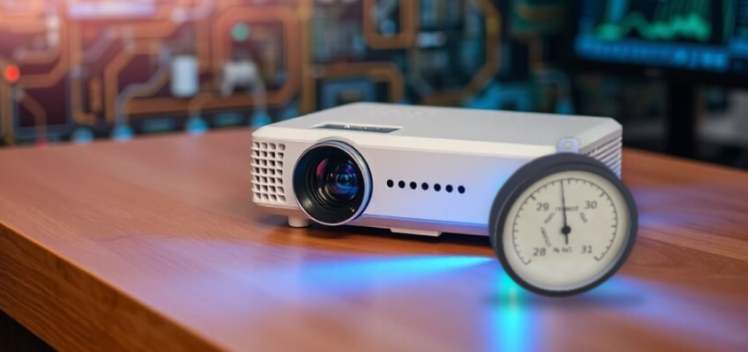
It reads 29.4 inHg
